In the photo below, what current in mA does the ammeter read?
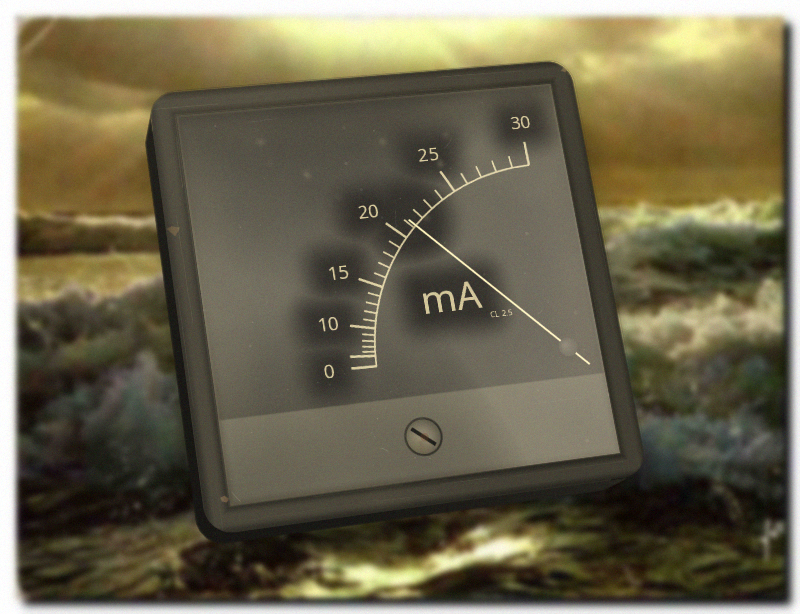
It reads 21 mA
